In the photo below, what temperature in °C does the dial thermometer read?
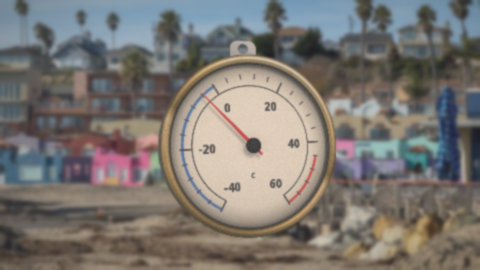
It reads -4 °C
